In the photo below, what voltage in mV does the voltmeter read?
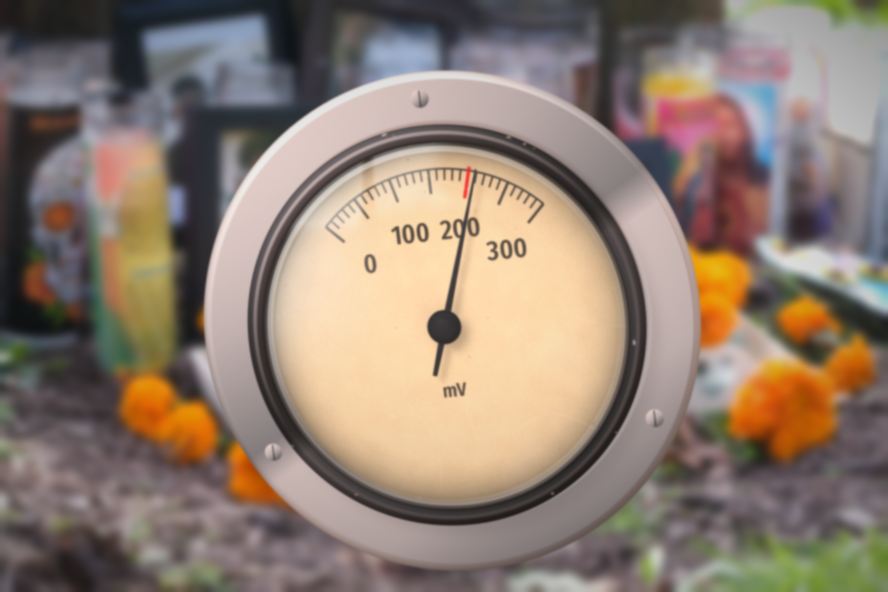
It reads 210 mV
